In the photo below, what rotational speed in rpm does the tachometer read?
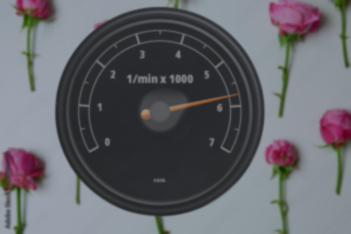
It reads 5750 rpm
